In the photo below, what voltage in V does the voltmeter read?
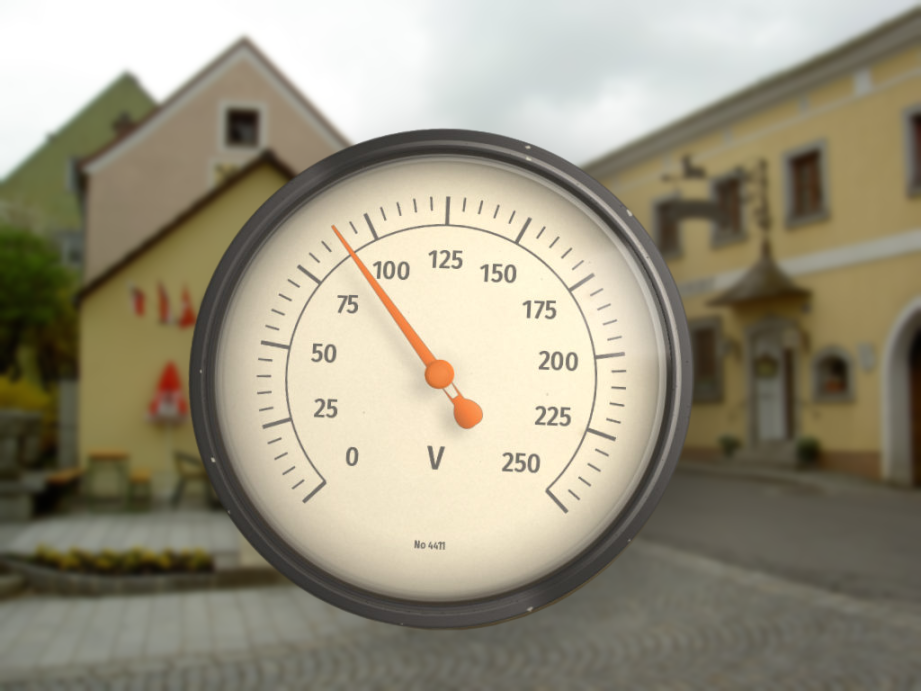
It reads 90 V
